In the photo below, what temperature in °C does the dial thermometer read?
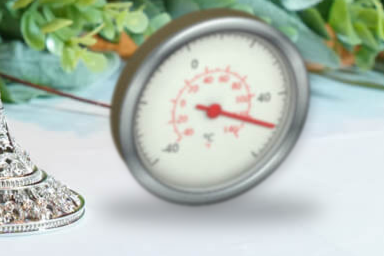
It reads 50 °C
